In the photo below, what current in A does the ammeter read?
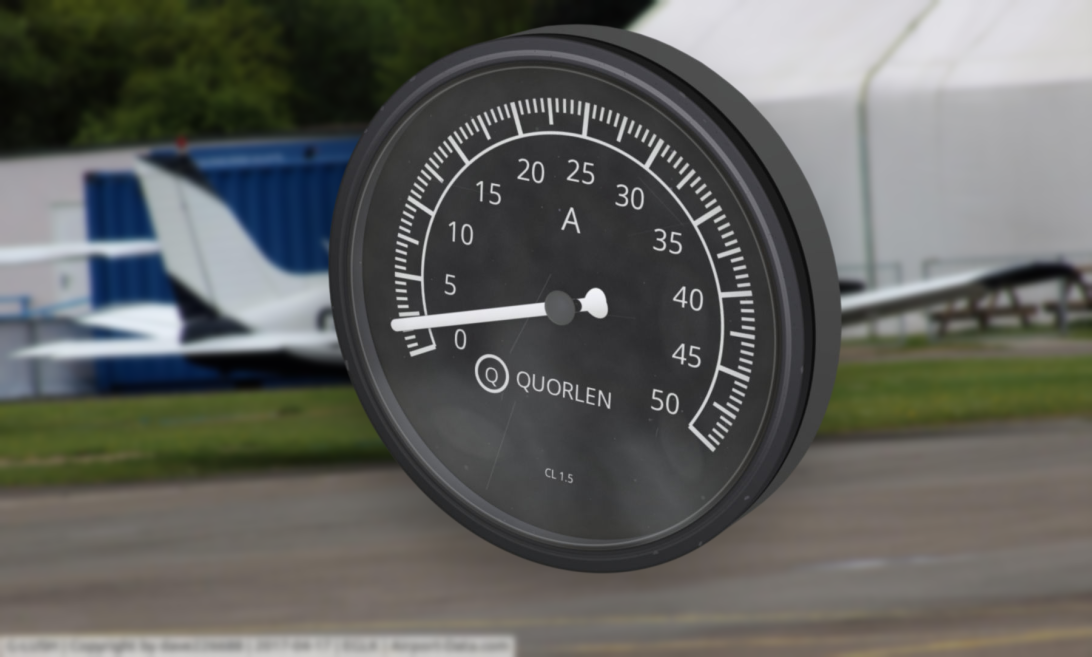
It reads 2 A
